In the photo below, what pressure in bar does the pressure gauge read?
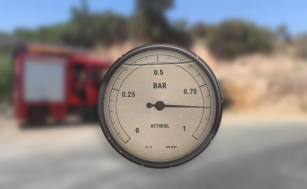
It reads 0.85 bar
